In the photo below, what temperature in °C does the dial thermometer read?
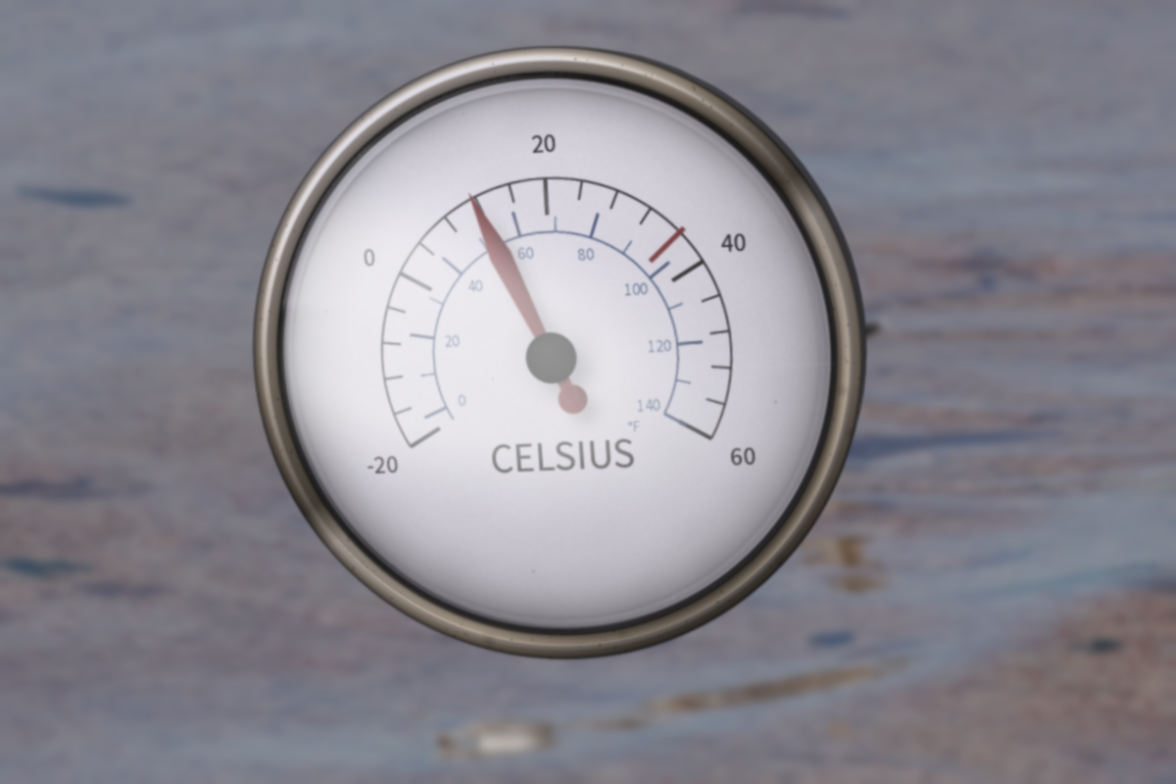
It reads 12 °C
